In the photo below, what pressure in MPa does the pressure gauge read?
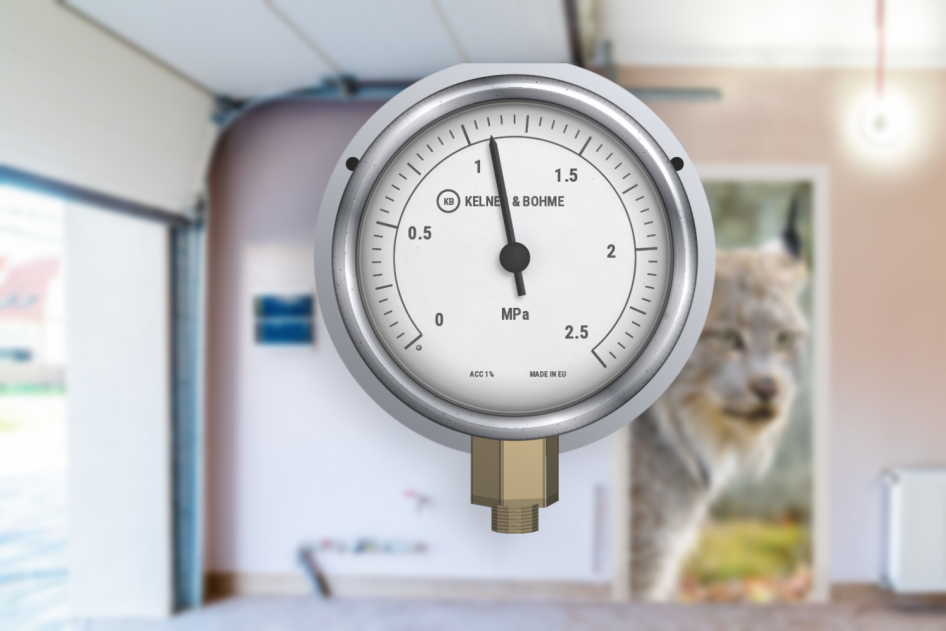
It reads 1.1 MPa
